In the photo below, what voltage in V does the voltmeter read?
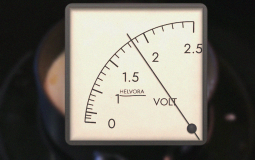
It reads 1.85 V
